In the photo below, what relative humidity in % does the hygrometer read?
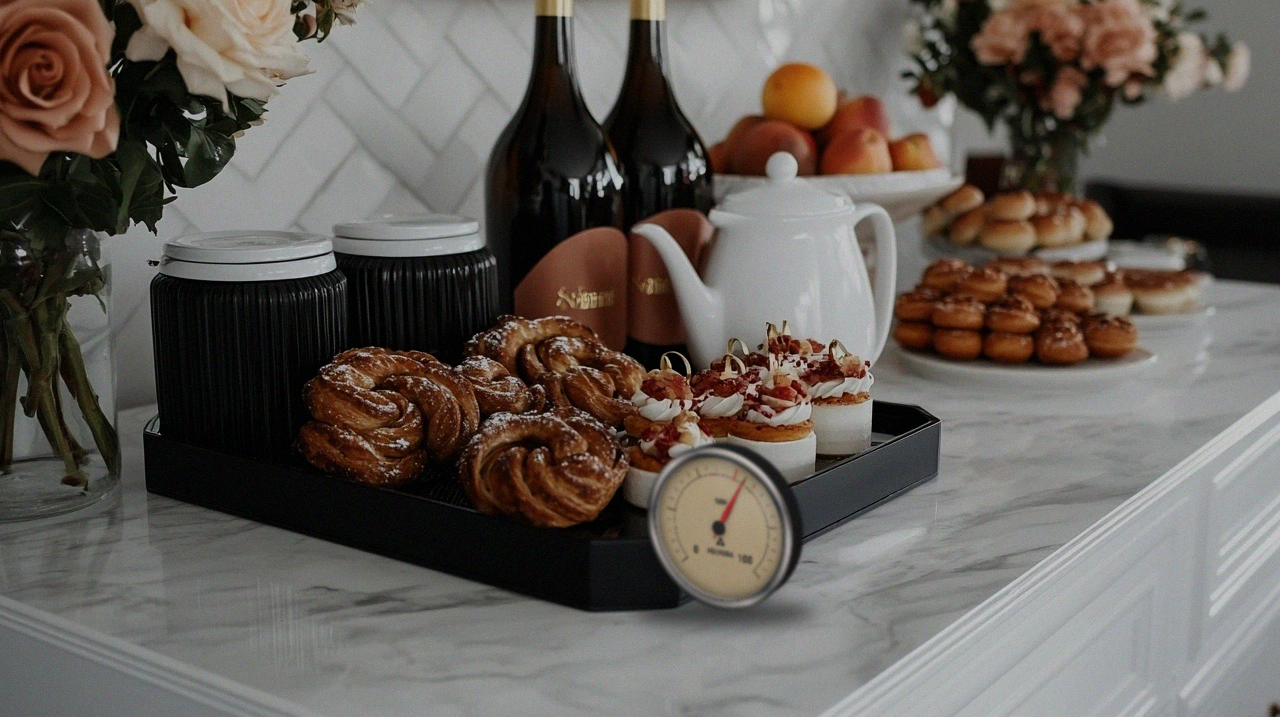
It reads 60 %
